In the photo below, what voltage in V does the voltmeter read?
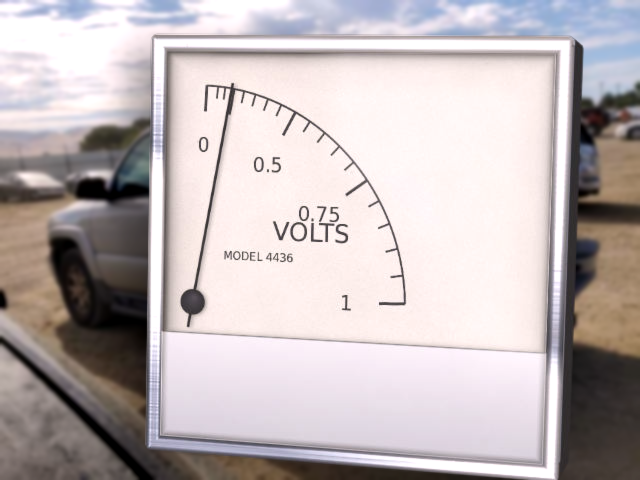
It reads 0.25 V
